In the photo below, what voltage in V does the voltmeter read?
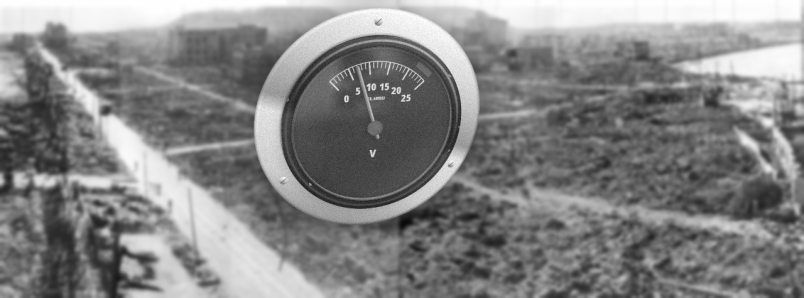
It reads 7 V
